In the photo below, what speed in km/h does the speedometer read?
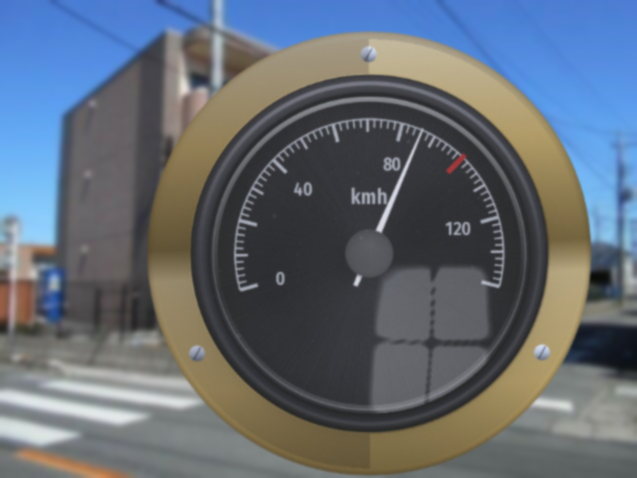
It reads 86 km/h
